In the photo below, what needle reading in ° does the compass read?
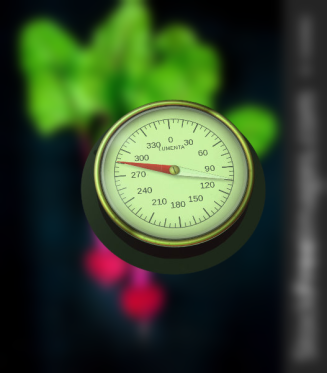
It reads 285 °
